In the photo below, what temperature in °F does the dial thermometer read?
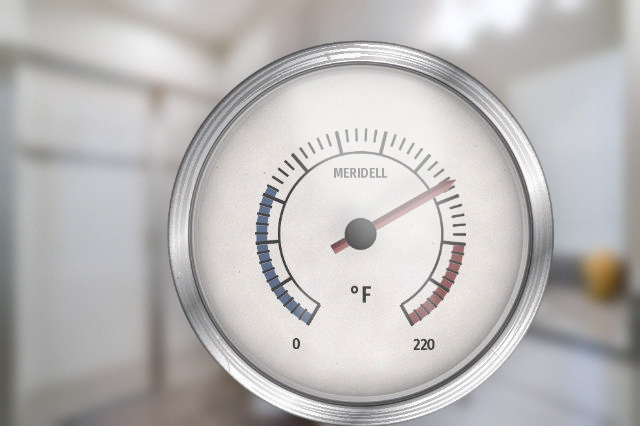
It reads 154 °F
